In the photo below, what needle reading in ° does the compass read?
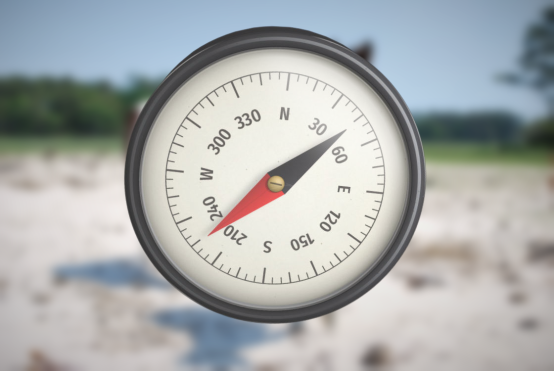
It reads 225 °
